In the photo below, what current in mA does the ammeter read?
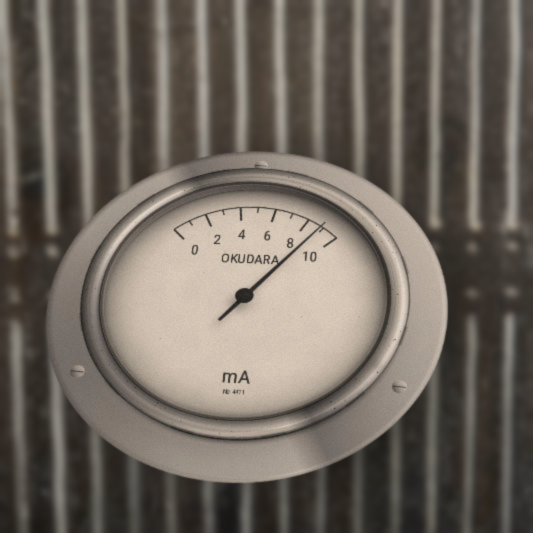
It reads 9 mA
